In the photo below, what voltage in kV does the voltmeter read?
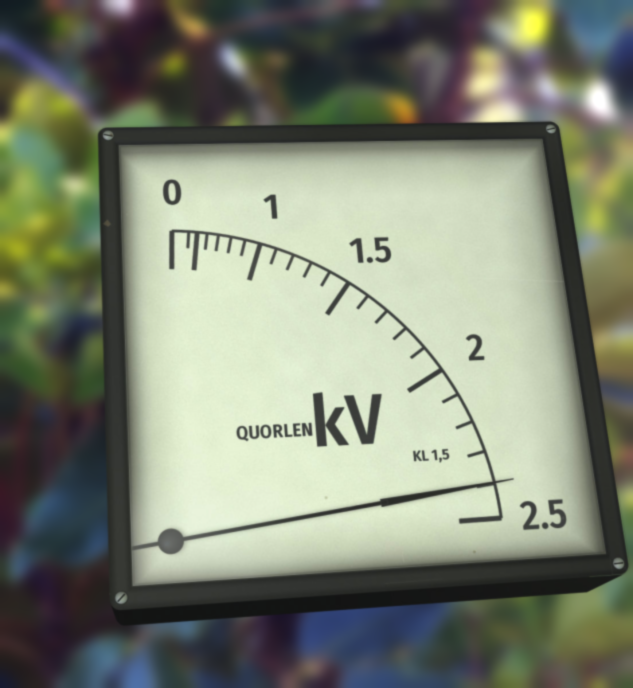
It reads 2.4 kV
